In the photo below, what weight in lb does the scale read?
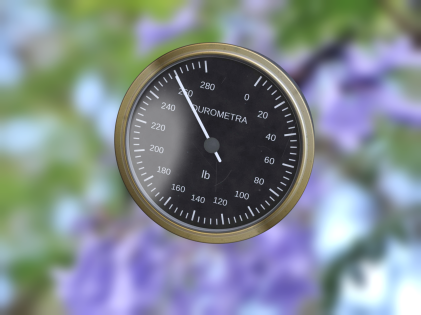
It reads 260 lb
